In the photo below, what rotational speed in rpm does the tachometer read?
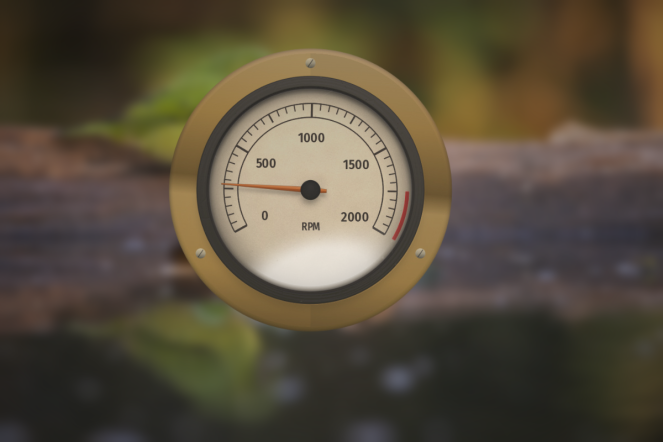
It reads 275 rpm
